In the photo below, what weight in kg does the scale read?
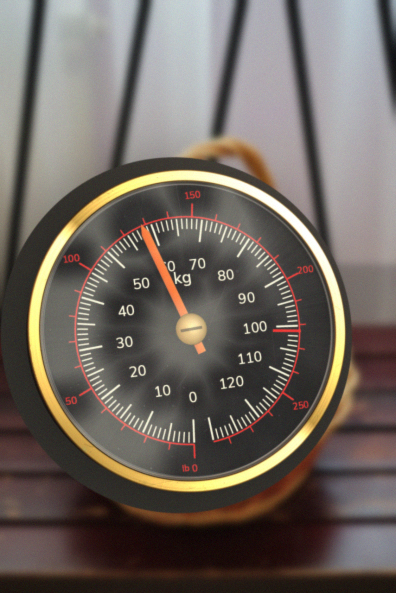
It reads 58 kg
